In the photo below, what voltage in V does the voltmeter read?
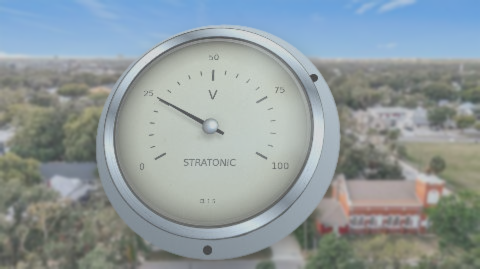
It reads 25 V
